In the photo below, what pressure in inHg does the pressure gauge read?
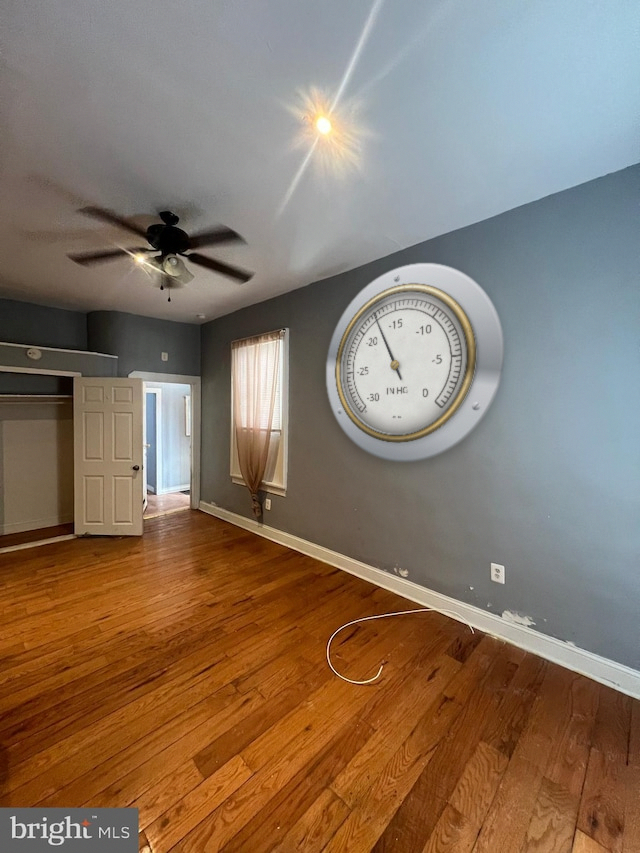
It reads -17.5 inHg
